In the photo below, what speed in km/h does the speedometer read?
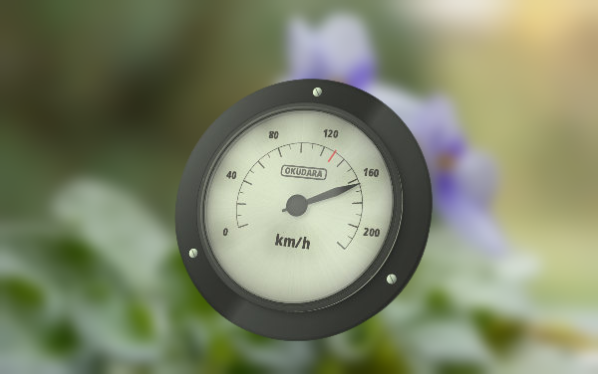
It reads 165 km/h
